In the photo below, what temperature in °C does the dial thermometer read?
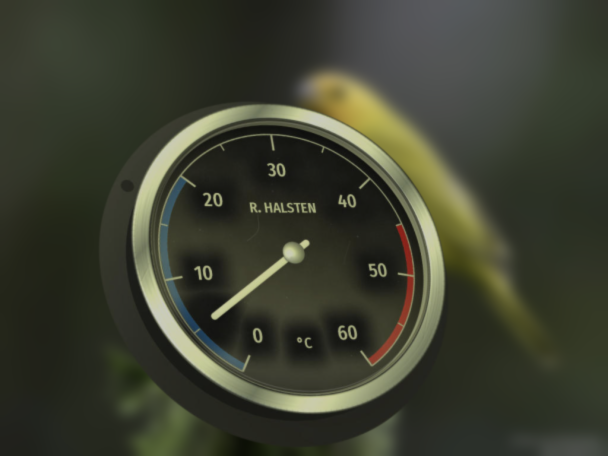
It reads 5 °C
